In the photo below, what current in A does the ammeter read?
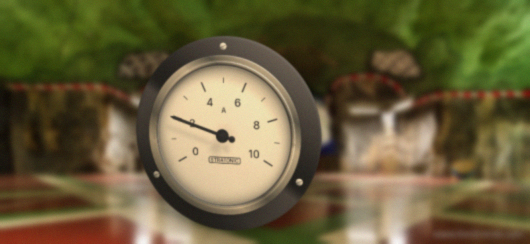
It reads 2 A
